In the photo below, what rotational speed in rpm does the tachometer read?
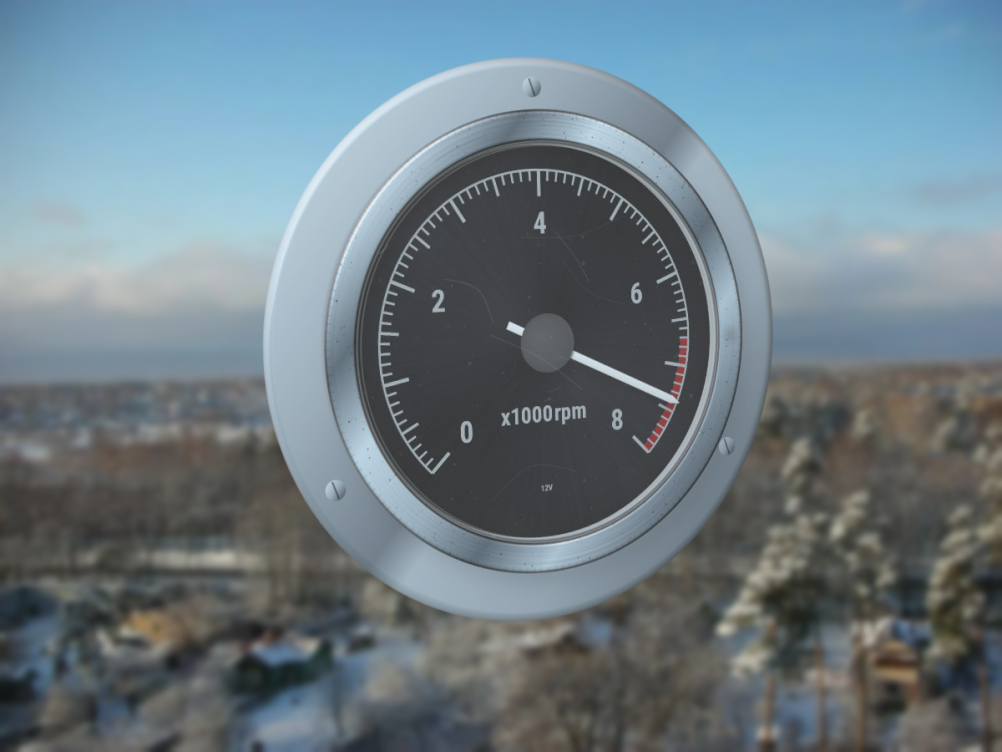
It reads 7400 rpm
